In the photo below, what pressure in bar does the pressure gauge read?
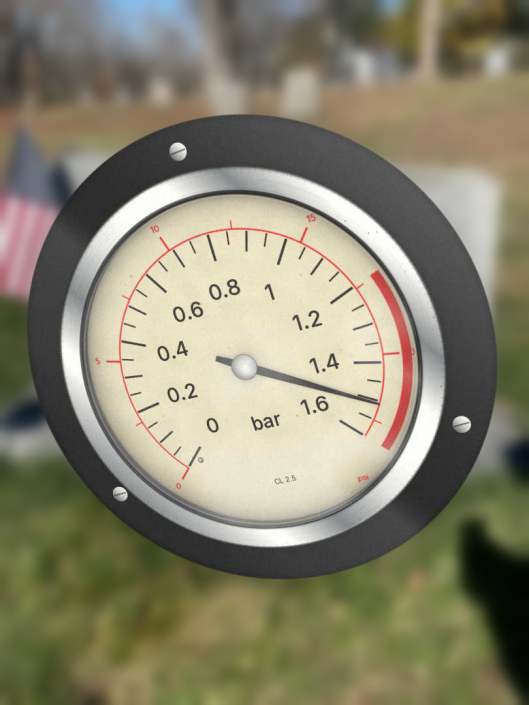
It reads 1.5 bar
